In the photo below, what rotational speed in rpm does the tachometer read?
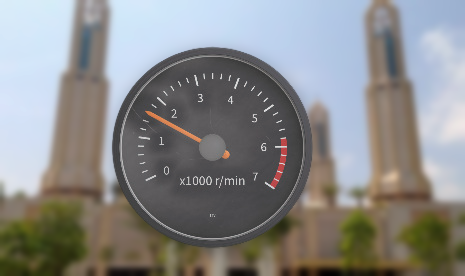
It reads 1600 rpm
